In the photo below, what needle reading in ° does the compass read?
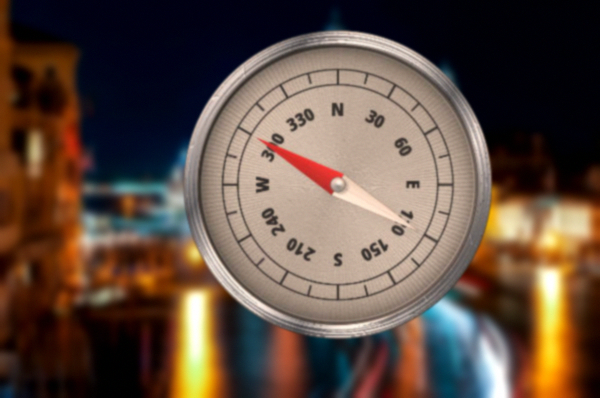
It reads 300 °
